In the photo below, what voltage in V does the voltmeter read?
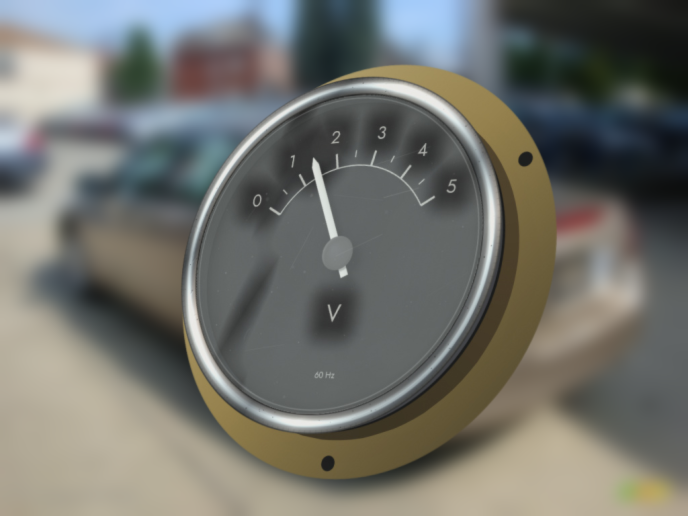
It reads 1.5 V
